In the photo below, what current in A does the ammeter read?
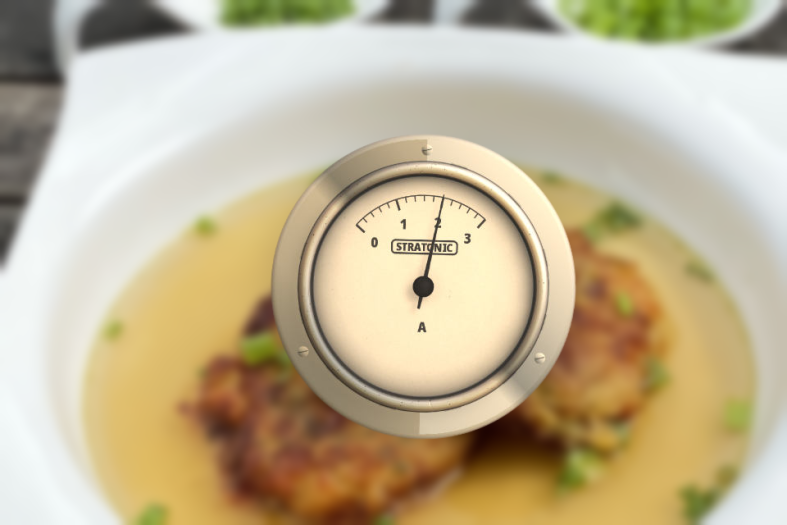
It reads 2 A
